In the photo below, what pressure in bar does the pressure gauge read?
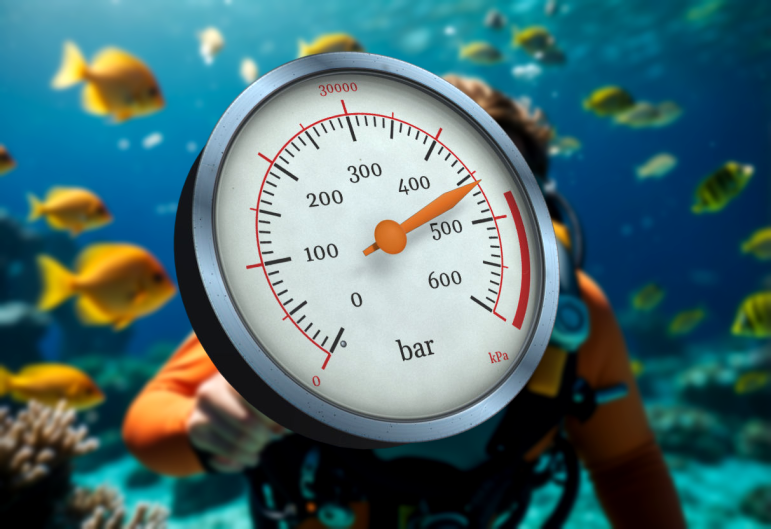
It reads 460 bar
